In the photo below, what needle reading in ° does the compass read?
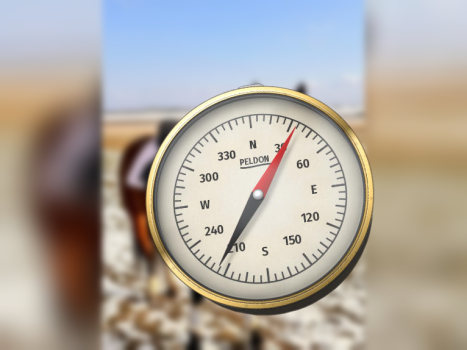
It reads 35 °
